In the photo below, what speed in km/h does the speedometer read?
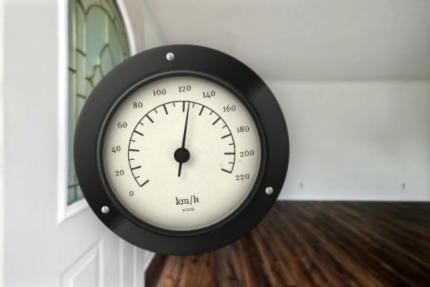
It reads 125 km/h
